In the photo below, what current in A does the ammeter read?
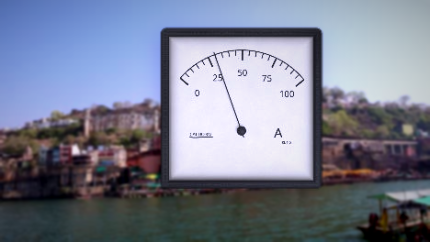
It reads 30 A
